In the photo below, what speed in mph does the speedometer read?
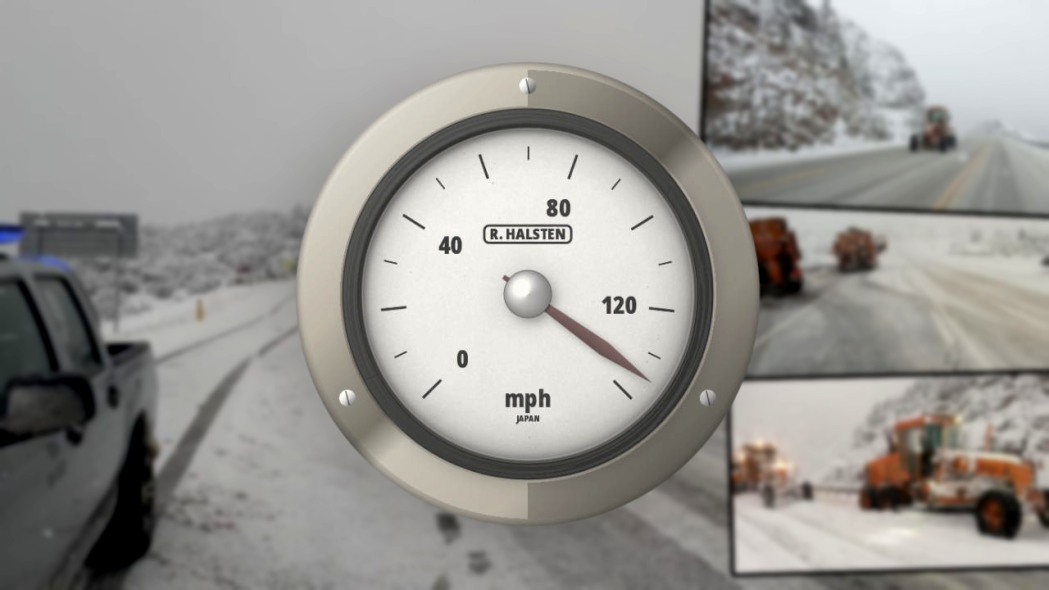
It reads 135 mph
